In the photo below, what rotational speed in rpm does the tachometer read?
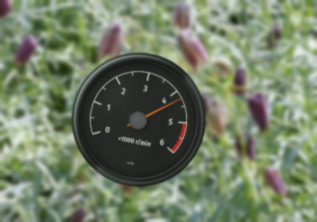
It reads 4250 rpm
